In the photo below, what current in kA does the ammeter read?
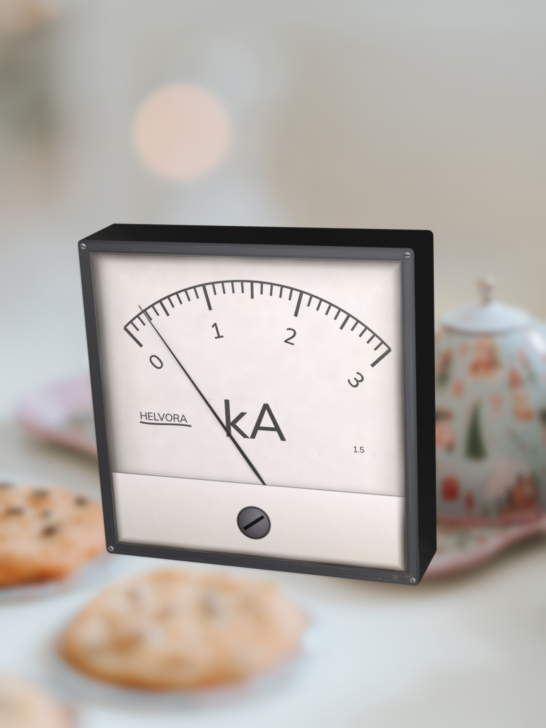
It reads 0.3 kA
